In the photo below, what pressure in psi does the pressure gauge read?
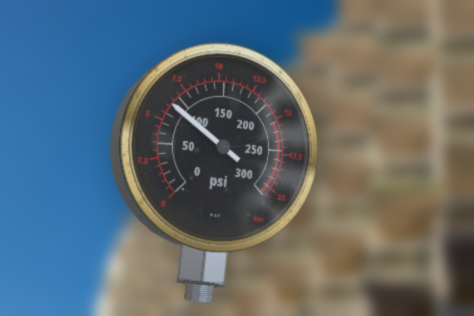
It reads 90 psi
